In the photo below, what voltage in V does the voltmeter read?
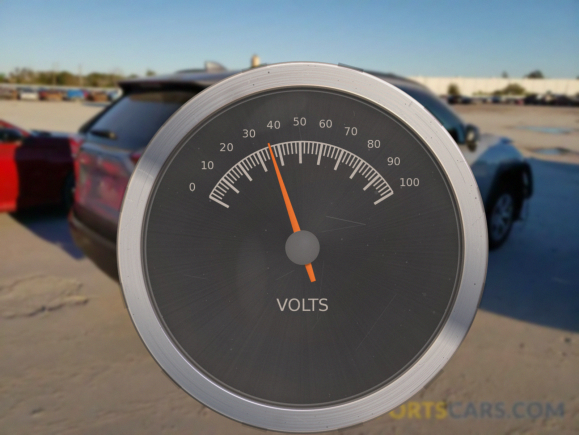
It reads 36 V
